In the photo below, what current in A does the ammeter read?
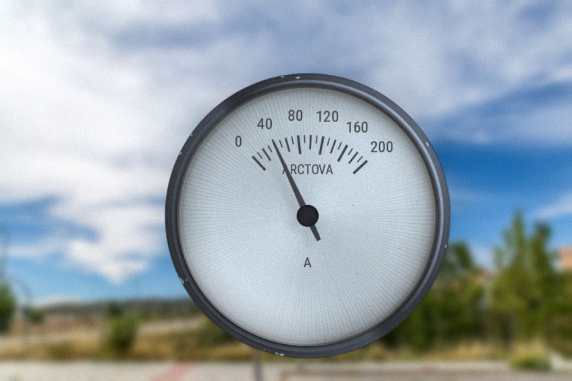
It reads 40 A
